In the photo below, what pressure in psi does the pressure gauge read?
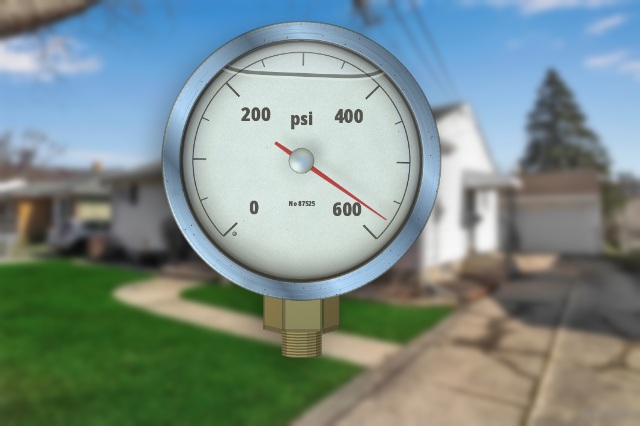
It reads 575 psi
